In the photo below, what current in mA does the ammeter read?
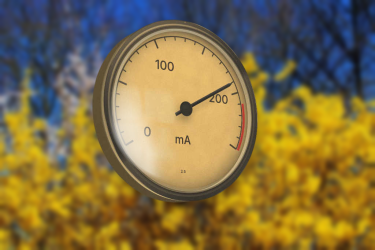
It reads 190 mA
